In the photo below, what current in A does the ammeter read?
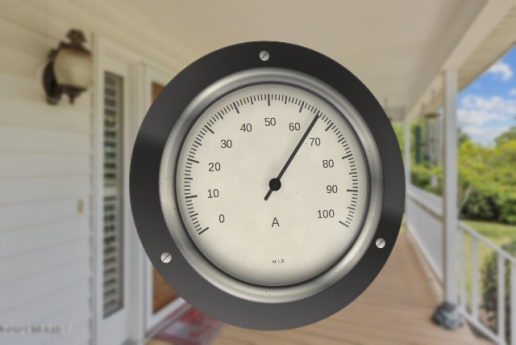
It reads 65 A
